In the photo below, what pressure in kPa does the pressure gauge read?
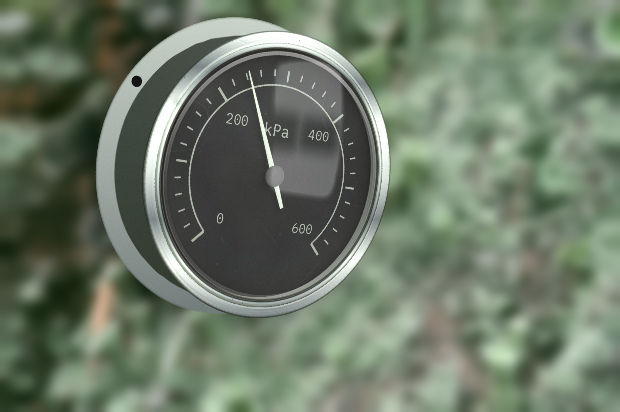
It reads 240 kPa
